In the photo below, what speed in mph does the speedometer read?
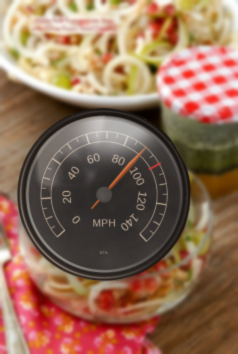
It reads 90 mph
